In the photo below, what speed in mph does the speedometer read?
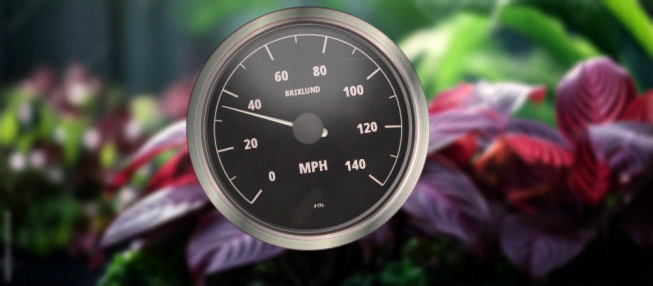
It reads 35 mph
